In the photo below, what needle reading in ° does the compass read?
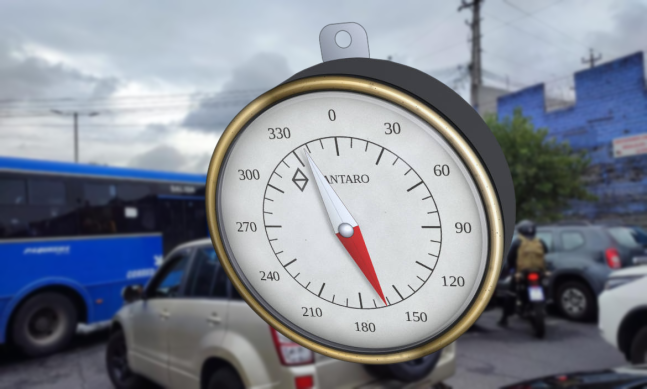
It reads 160 °
